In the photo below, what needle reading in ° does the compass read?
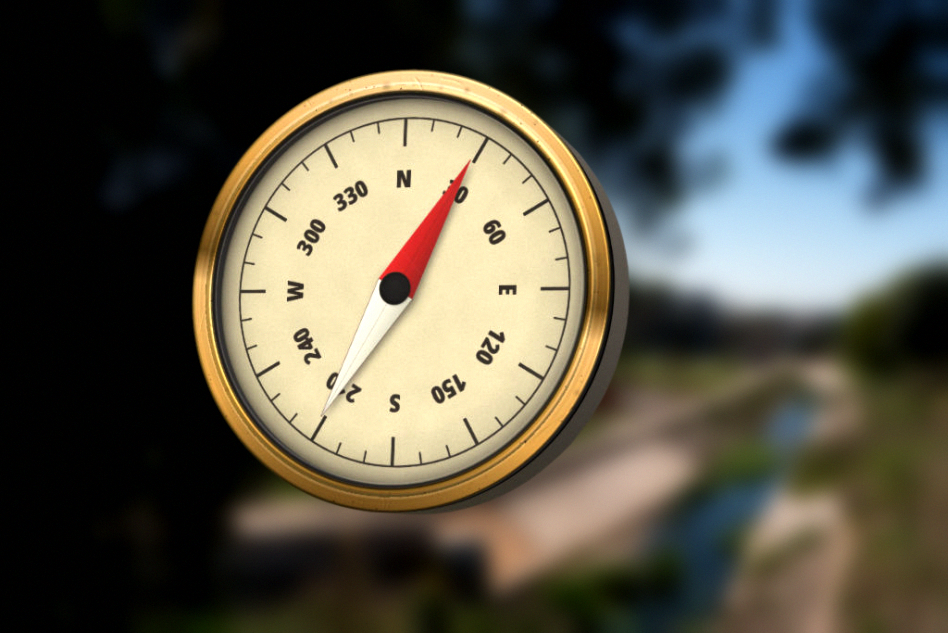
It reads 30 °
